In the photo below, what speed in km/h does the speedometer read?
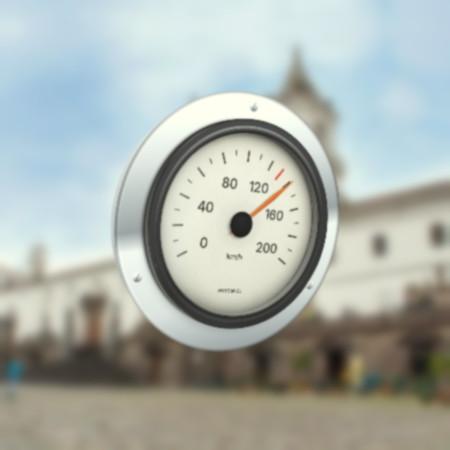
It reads 140 km/h
